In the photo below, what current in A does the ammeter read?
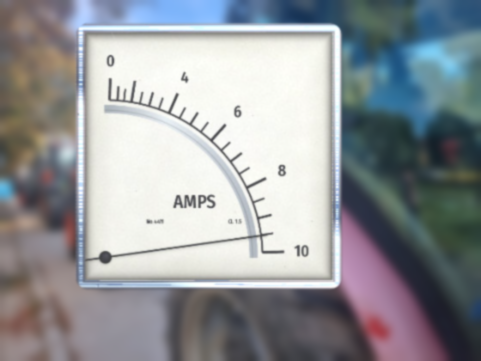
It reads 9.5 A
